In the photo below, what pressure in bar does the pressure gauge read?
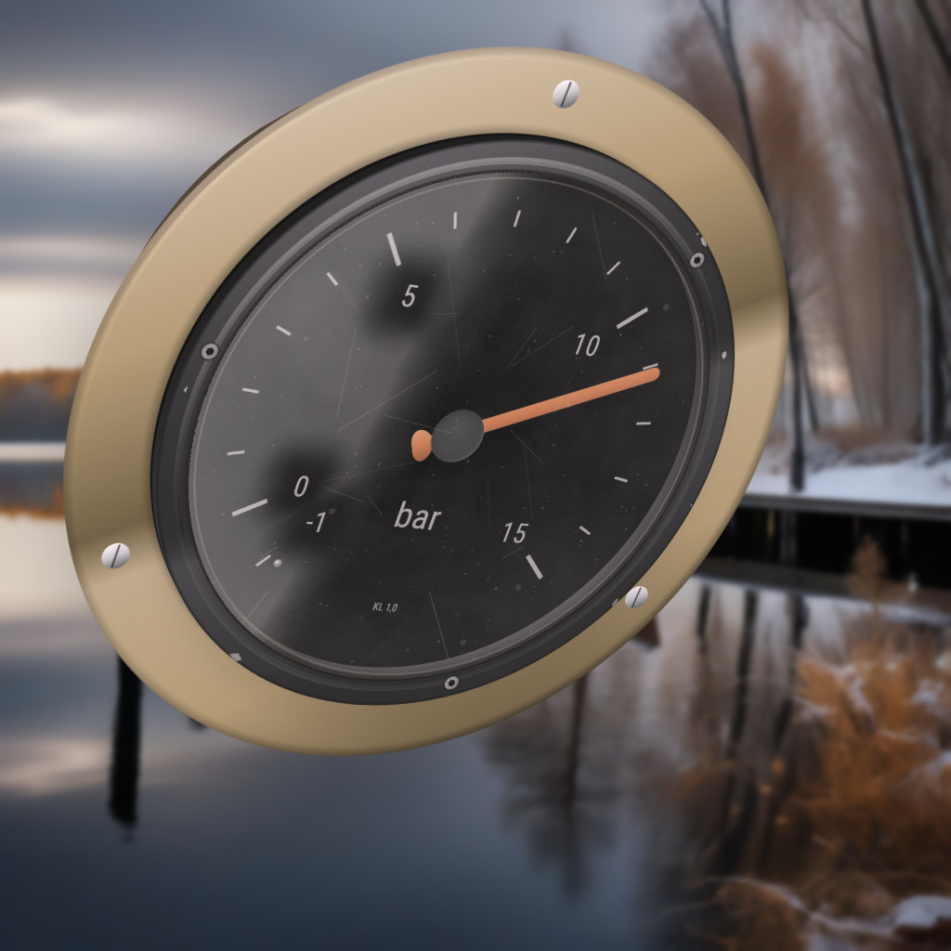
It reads 11 bar
